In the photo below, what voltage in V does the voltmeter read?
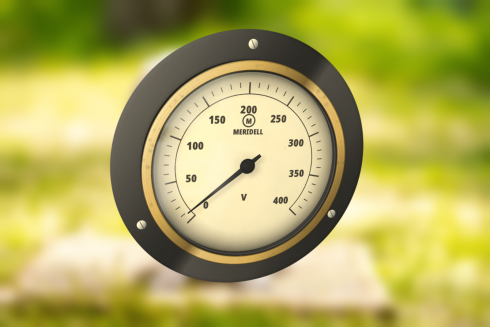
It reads 10 V
